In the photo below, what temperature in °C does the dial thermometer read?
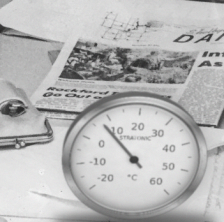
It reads 7.5 °C
